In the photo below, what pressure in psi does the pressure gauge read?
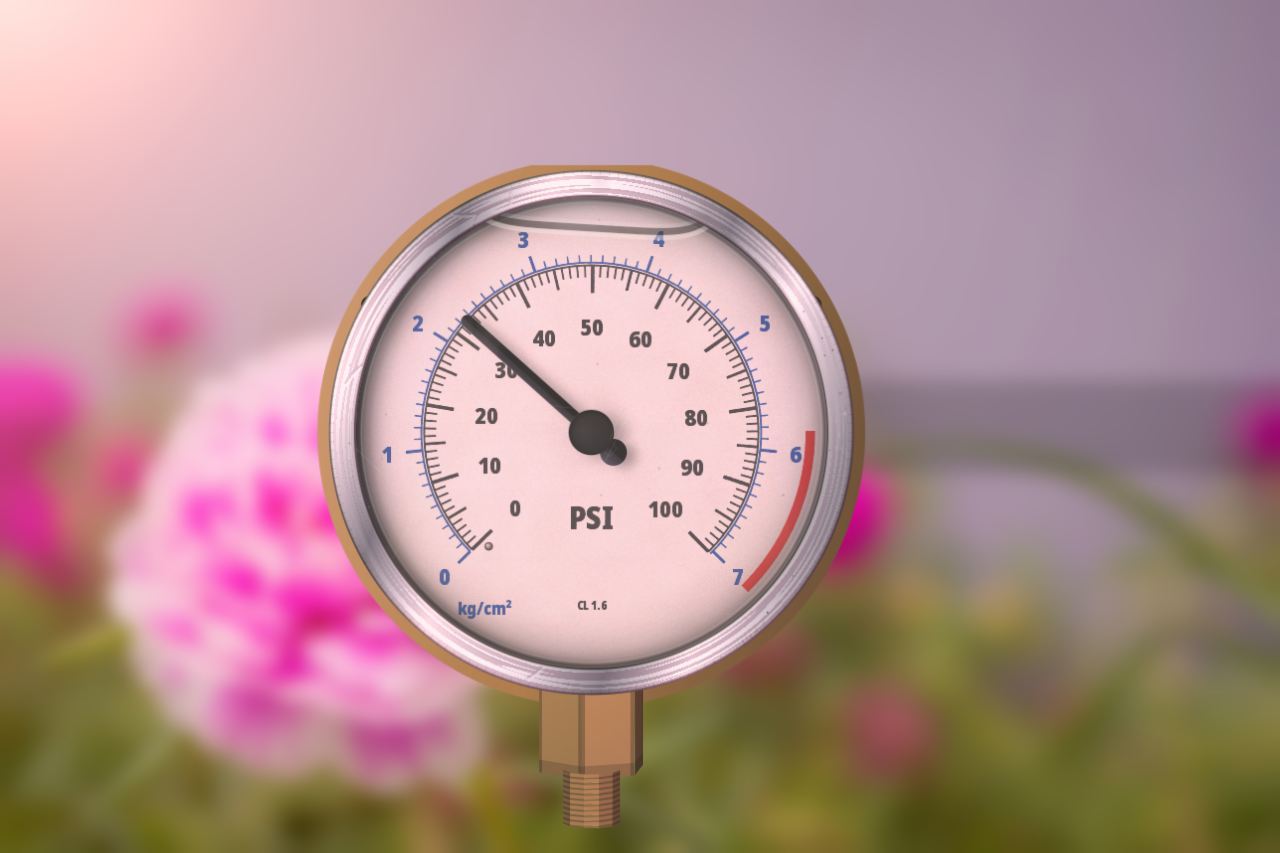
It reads 32 psi
